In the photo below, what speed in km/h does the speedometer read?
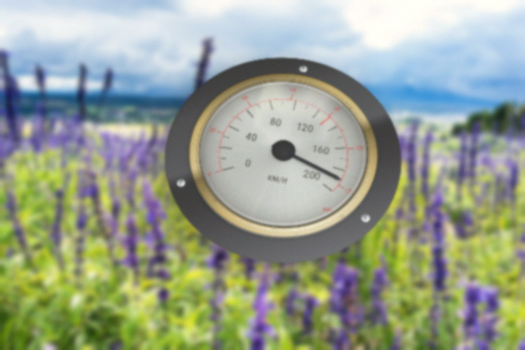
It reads 190 km/h
